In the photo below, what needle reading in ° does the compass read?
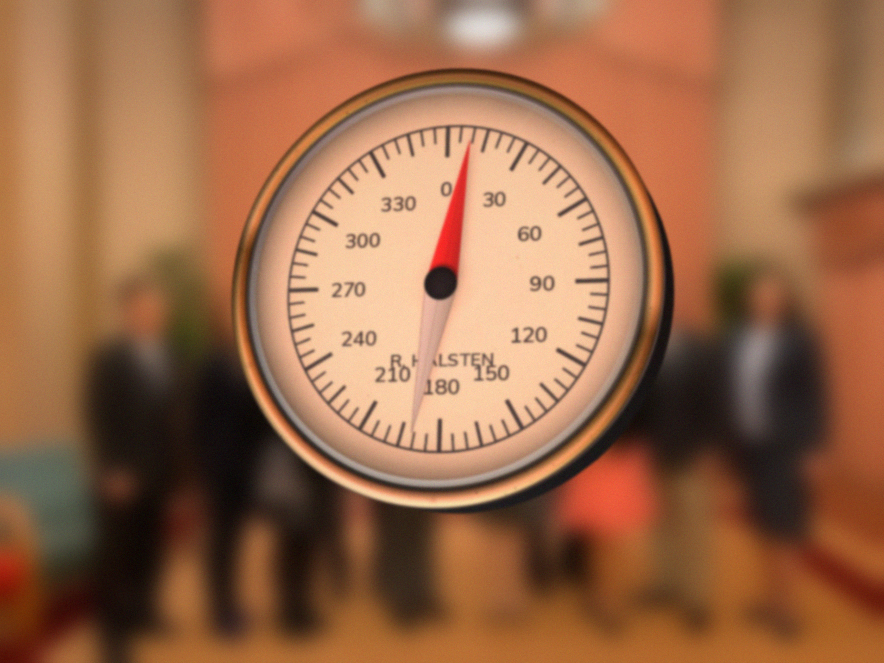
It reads 10 °
